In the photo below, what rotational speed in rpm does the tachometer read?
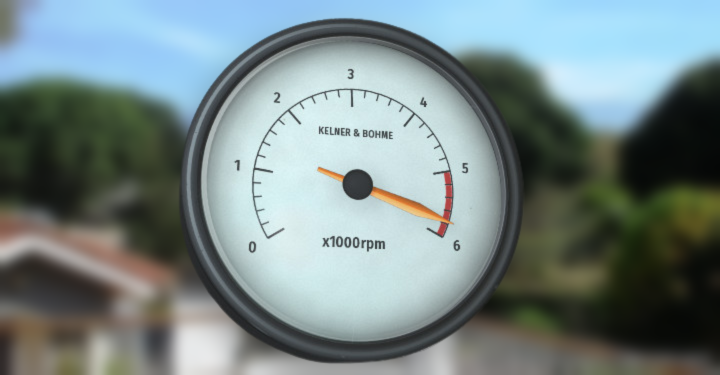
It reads 5800 rpm
